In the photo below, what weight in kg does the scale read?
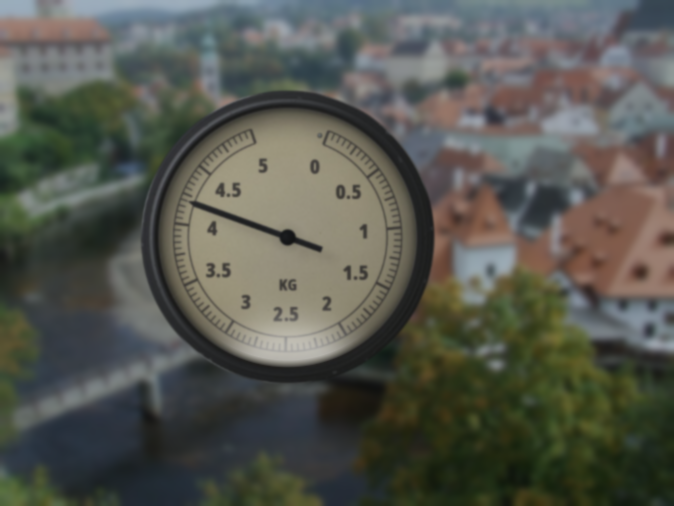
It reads 4.2 kg
